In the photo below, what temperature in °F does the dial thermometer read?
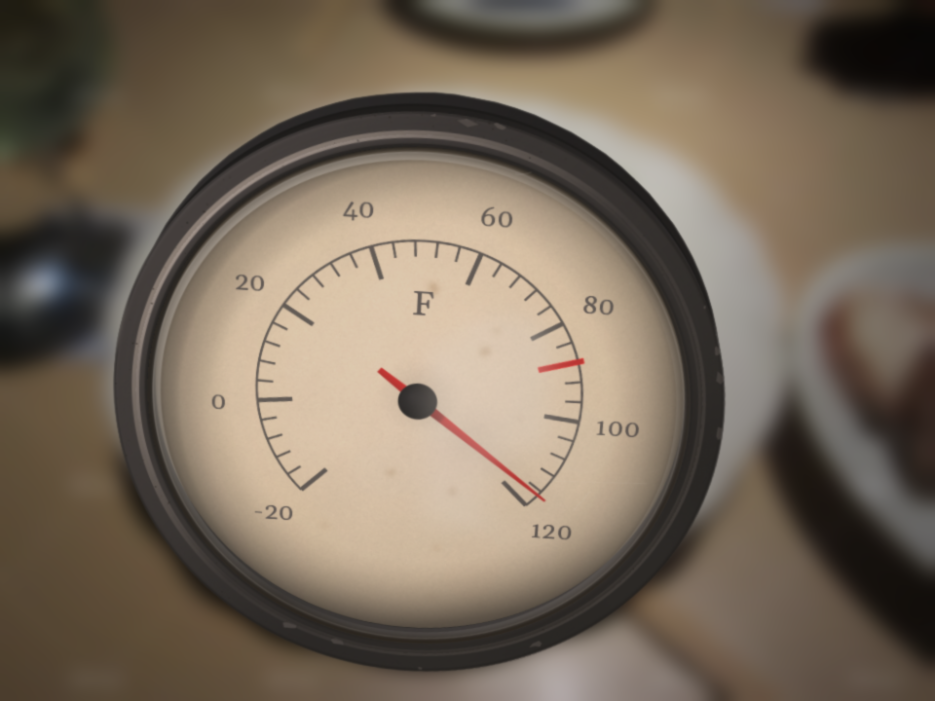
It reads 116 °F
